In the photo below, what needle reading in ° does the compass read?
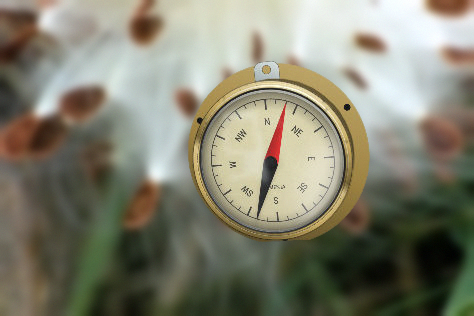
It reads 20 °
